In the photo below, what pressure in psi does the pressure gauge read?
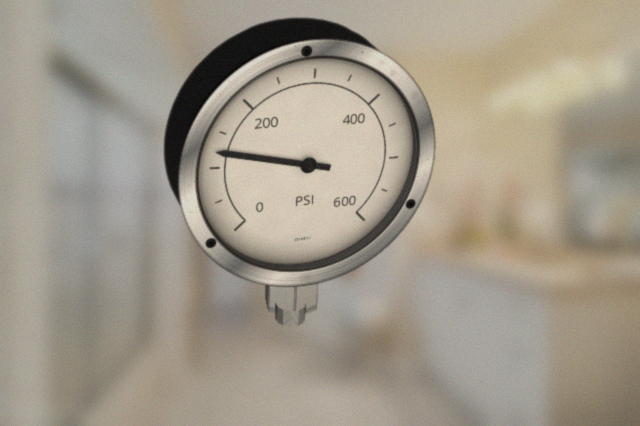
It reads 125 psi
